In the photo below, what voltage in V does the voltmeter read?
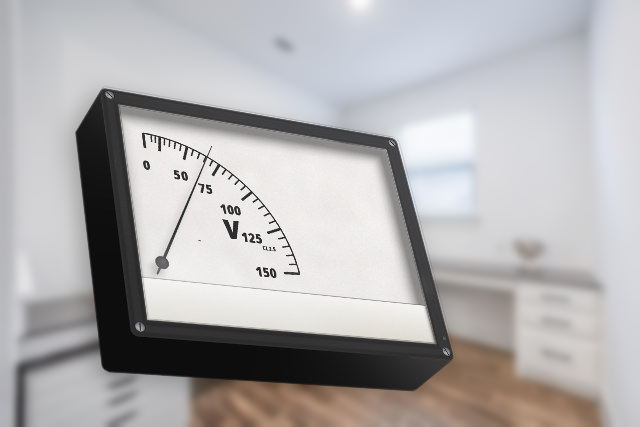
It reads 65 V
